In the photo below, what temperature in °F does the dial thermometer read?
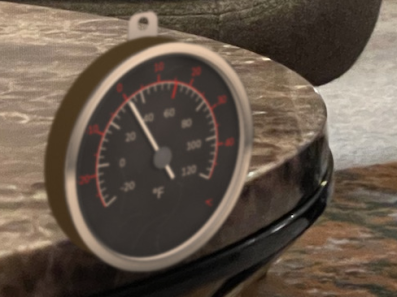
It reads 32 °F
